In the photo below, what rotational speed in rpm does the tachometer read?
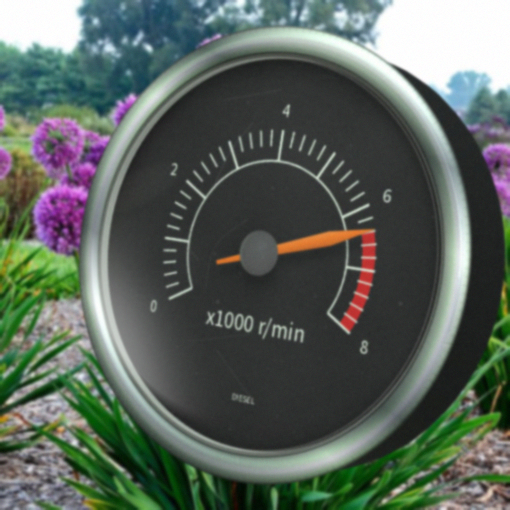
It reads 6400 rpm
